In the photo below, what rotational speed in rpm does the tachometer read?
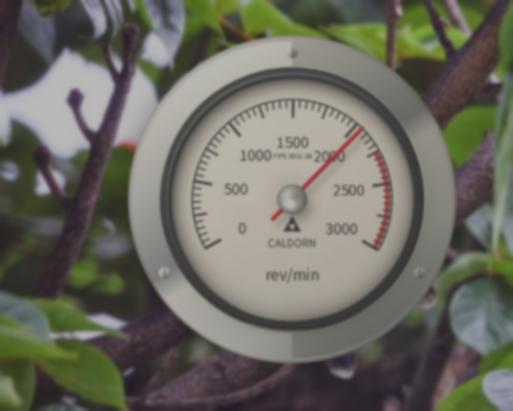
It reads 2050 rpm
